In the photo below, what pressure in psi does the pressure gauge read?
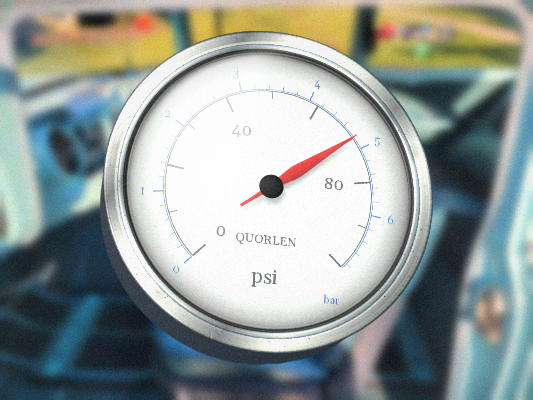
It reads 70 psi
